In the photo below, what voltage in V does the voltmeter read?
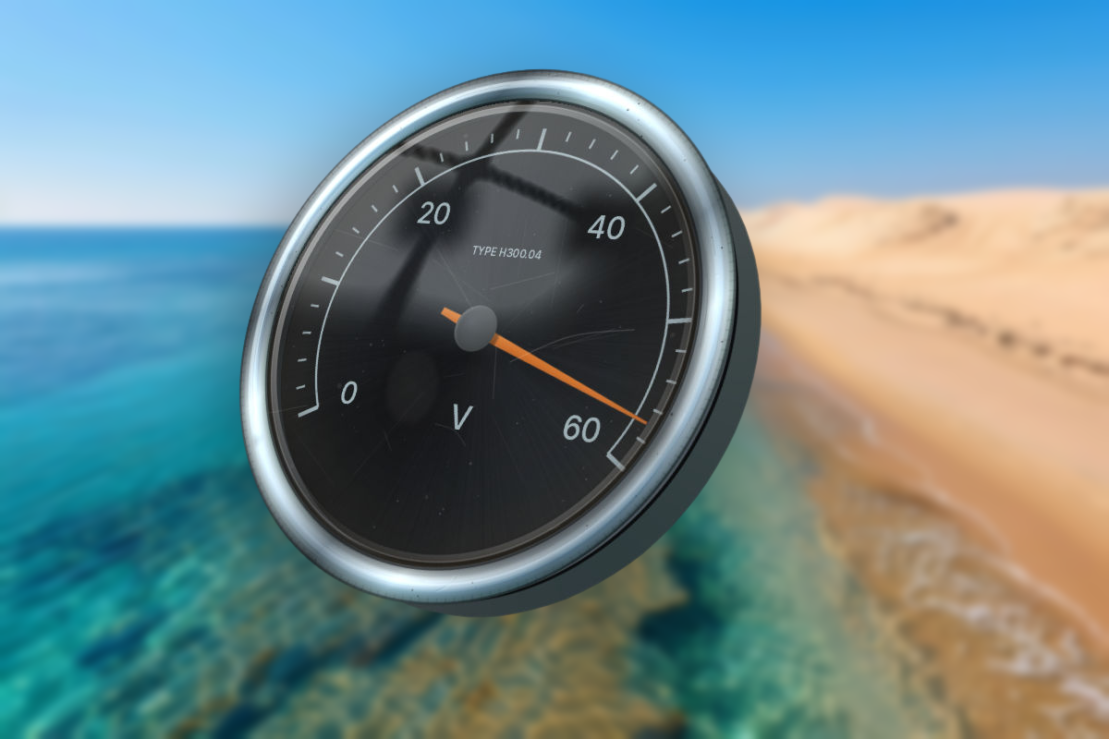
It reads 57 V
